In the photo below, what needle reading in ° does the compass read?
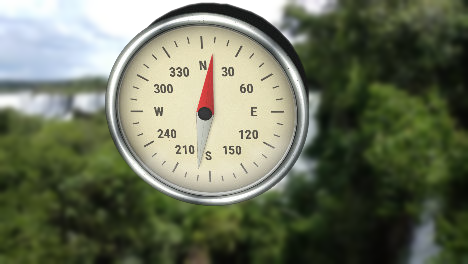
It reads 10 °
